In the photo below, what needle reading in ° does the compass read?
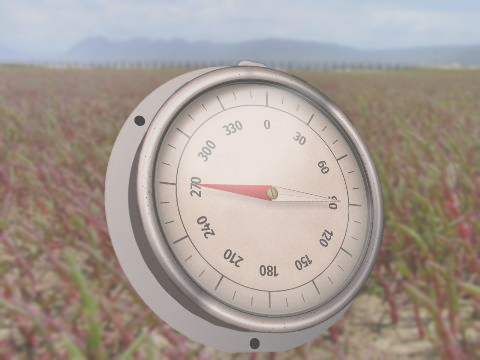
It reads 270 °
